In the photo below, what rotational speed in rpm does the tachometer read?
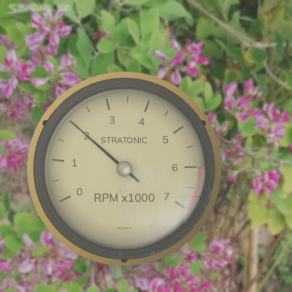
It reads 2000 rpm
